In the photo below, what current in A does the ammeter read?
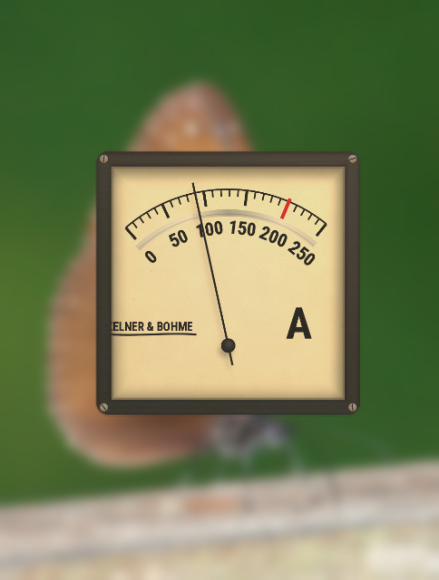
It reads 90 A
